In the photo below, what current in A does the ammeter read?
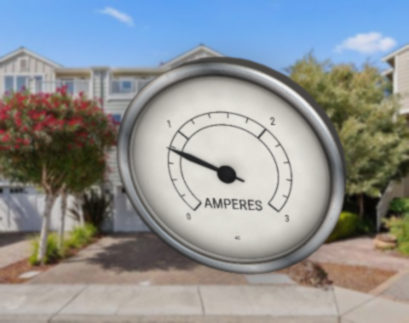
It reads 0.8 A
